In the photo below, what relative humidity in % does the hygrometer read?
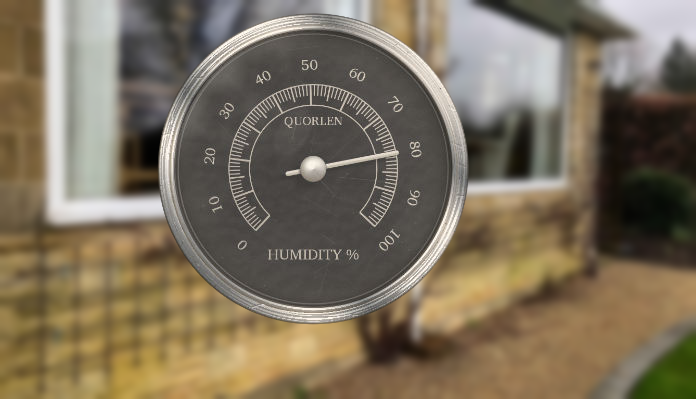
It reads 80 %
